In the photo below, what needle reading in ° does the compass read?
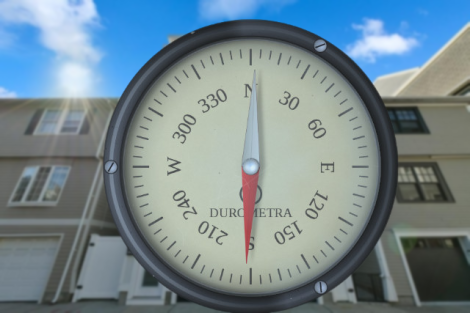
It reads 182.5 °
